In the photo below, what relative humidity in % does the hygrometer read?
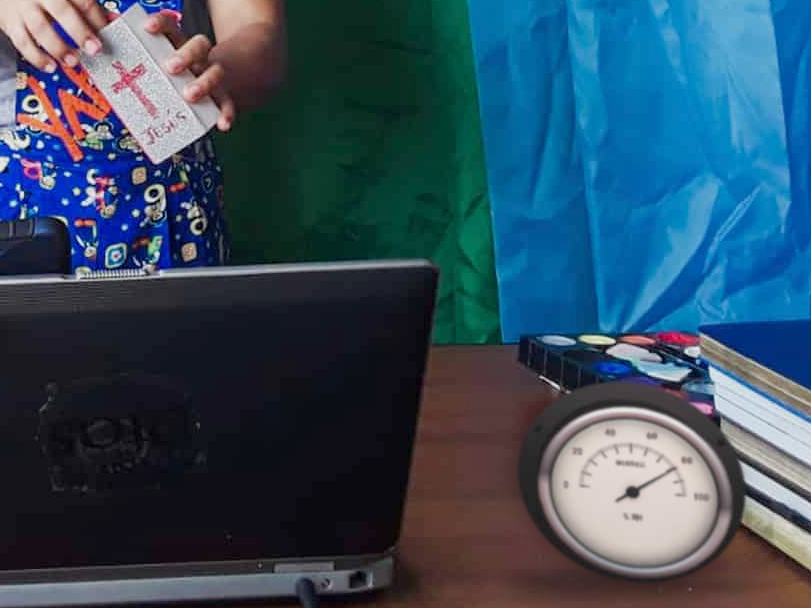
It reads 80 %
